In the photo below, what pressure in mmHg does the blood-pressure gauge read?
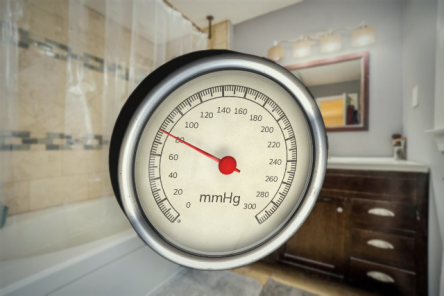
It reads 80 mmHg
